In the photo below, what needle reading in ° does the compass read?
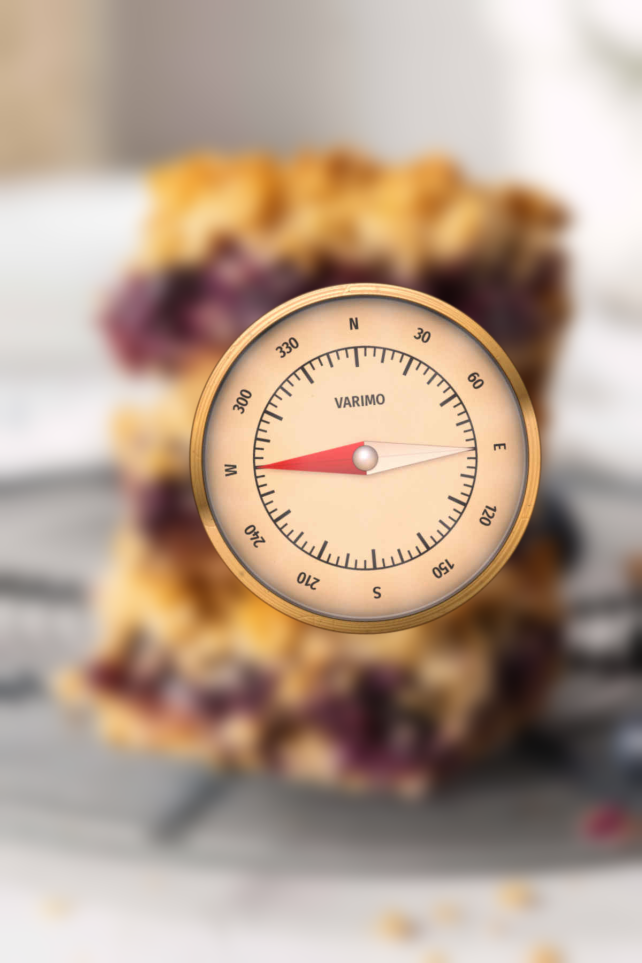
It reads 270 °
